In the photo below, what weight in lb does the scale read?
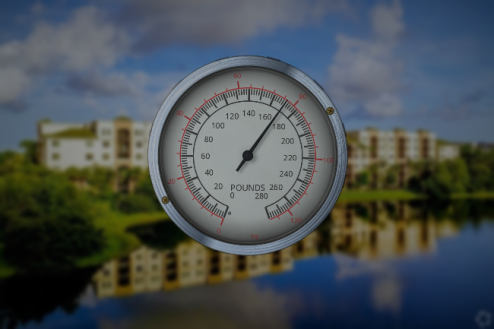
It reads 170 lb
